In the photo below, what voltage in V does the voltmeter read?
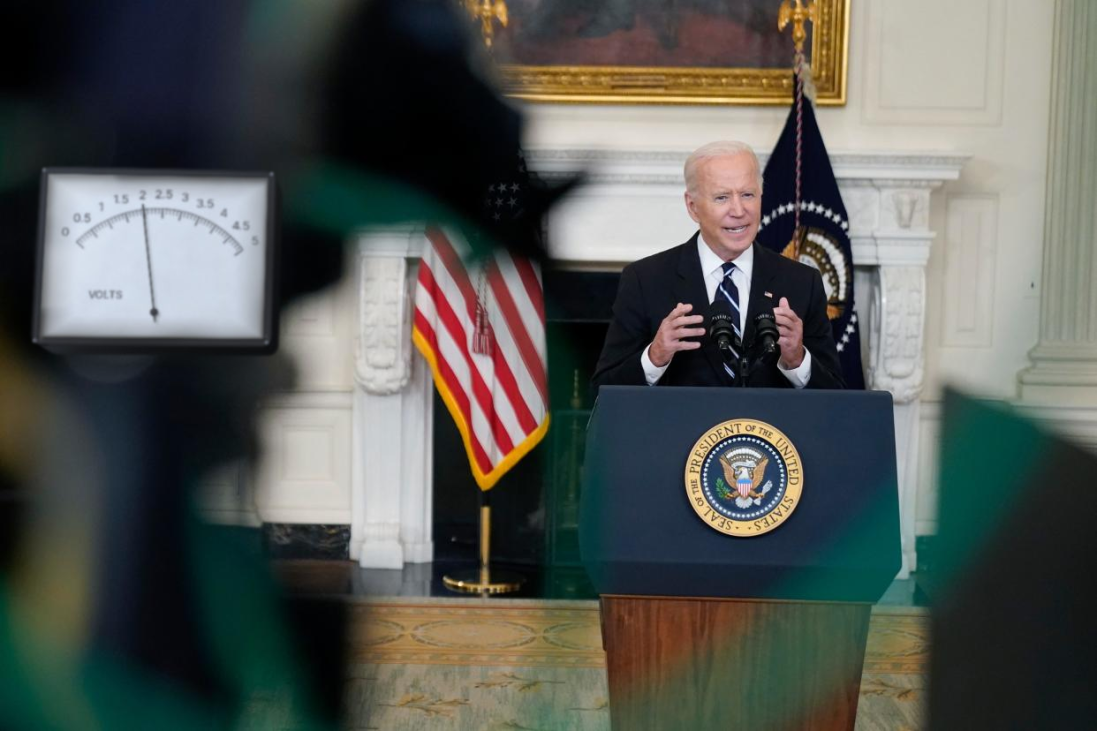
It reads 2 V
